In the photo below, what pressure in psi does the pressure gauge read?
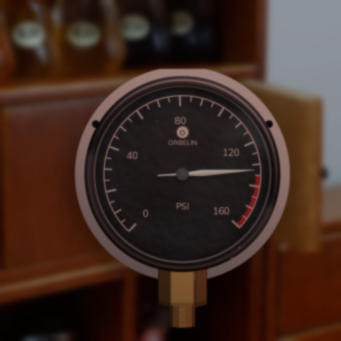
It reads 132.5 psi
